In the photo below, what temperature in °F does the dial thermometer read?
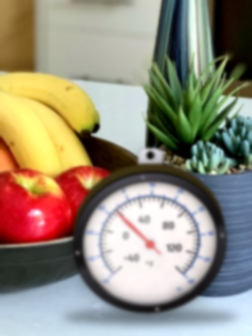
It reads 20 °F
